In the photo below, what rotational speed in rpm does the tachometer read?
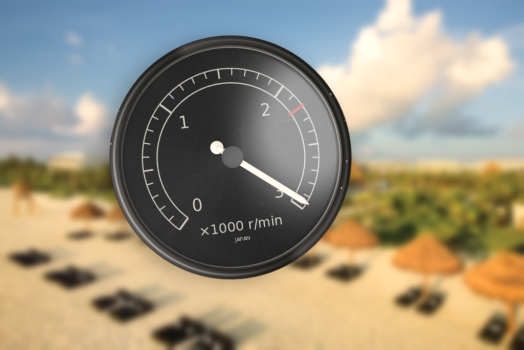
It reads 2950 rpm
